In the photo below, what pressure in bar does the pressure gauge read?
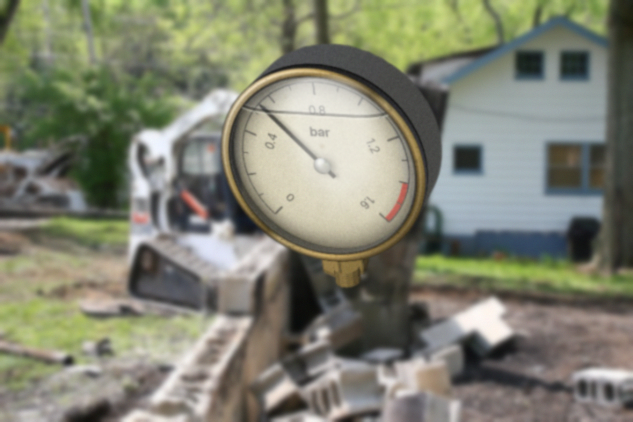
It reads 0.55 bar
